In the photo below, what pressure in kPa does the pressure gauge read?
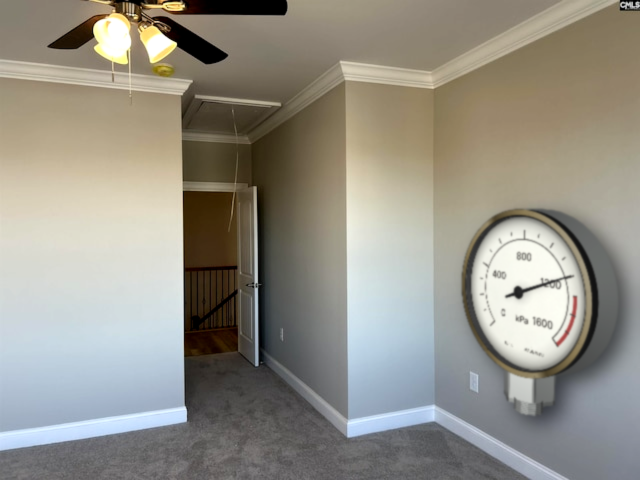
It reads 1200 kPa
